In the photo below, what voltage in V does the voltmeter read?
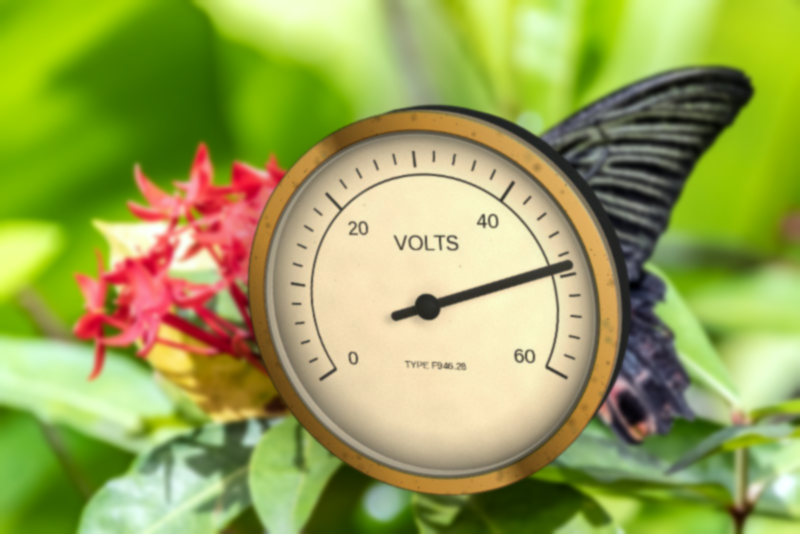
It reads 49 V
